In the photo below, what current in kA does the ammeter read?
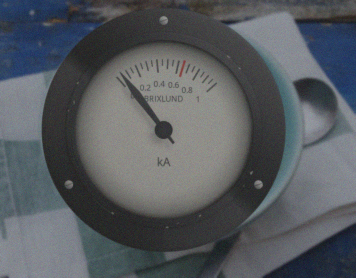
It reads 0.05 kA
